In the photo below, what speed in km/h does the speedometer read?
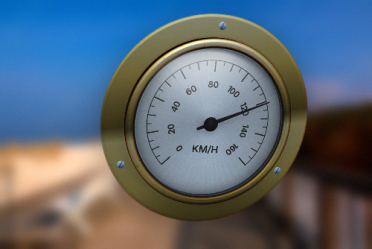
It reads 120 km/h
